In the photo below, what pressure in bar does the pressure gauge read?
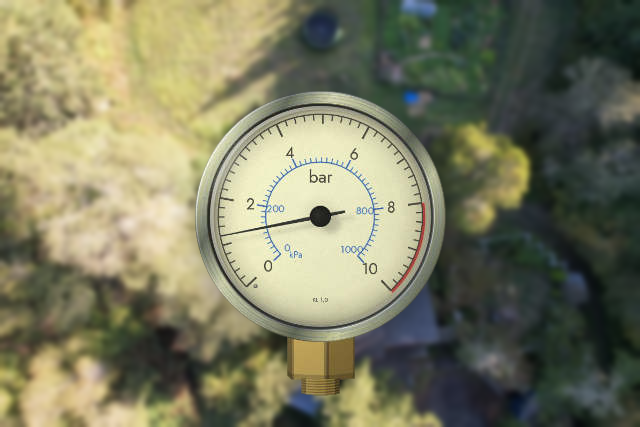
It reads 1.2 bar
